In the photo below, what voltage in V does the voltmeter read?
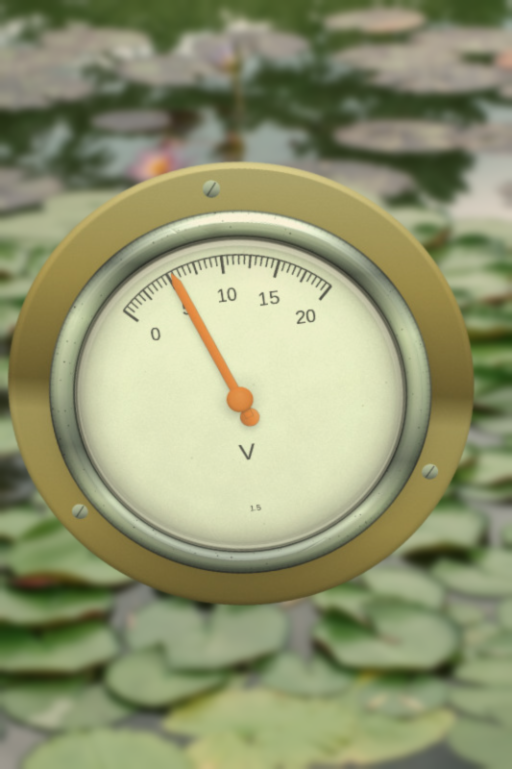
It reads 5.5 V
